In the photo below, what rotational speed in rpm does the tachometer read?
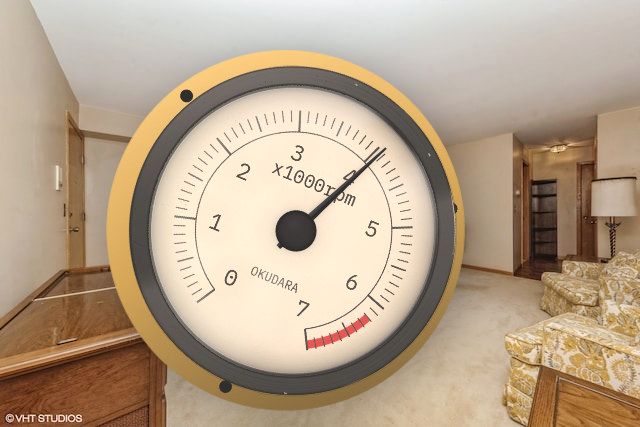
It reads 4050 rpm
